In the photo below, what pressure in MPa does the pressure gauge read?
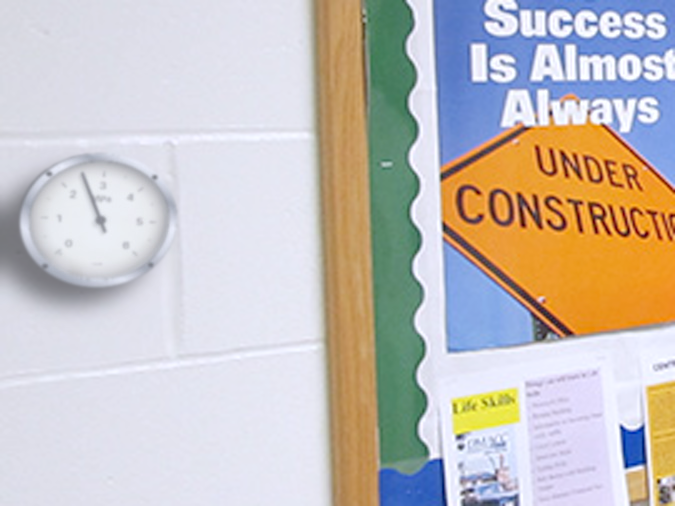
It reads 2.5 MPa
